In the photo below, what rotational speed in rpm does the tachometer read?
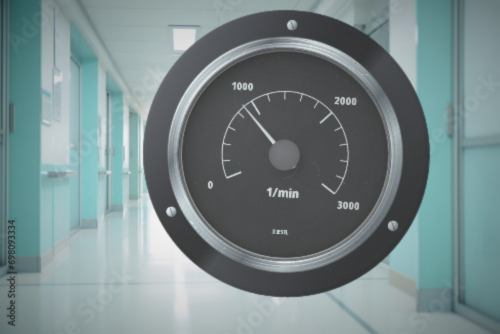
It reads 900 rpm
